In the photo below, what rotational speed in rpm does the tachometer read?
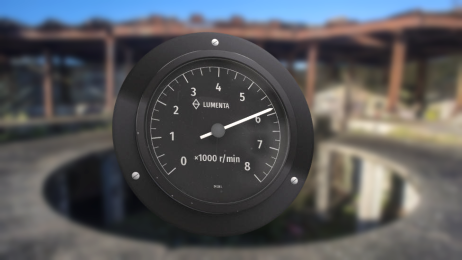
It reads 5875 rpm
